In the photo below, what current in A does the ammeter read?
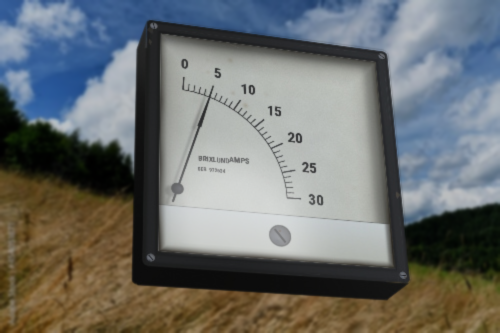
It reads 5 A
